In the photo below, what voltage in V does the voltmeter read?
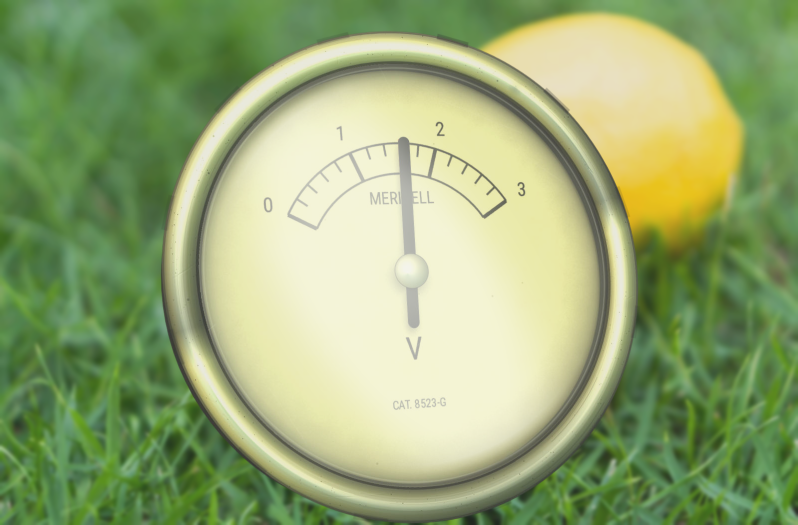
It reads 1.6 V
